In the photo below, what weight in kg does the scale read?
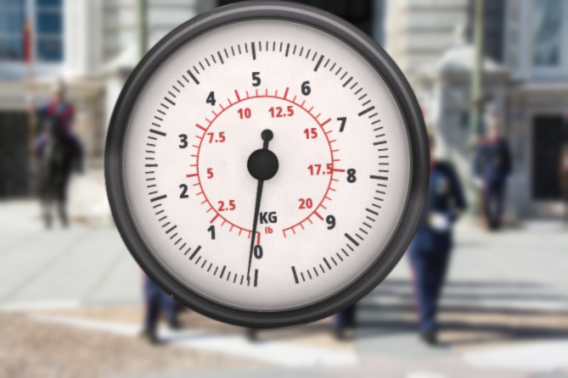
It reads 0.1 kg
